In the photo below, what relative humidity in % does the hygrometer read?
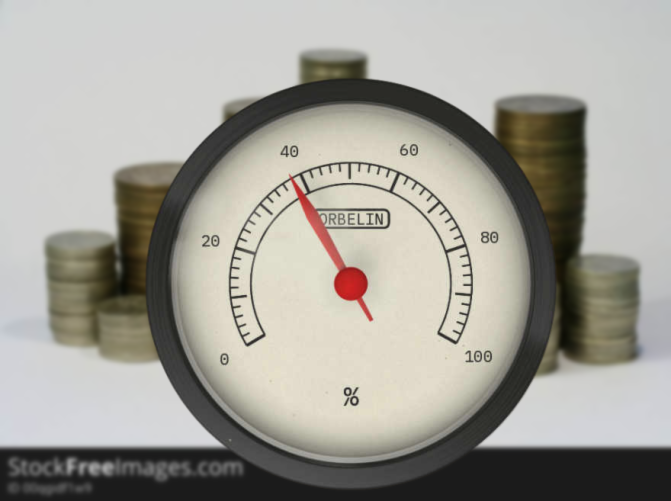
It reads 38 %
